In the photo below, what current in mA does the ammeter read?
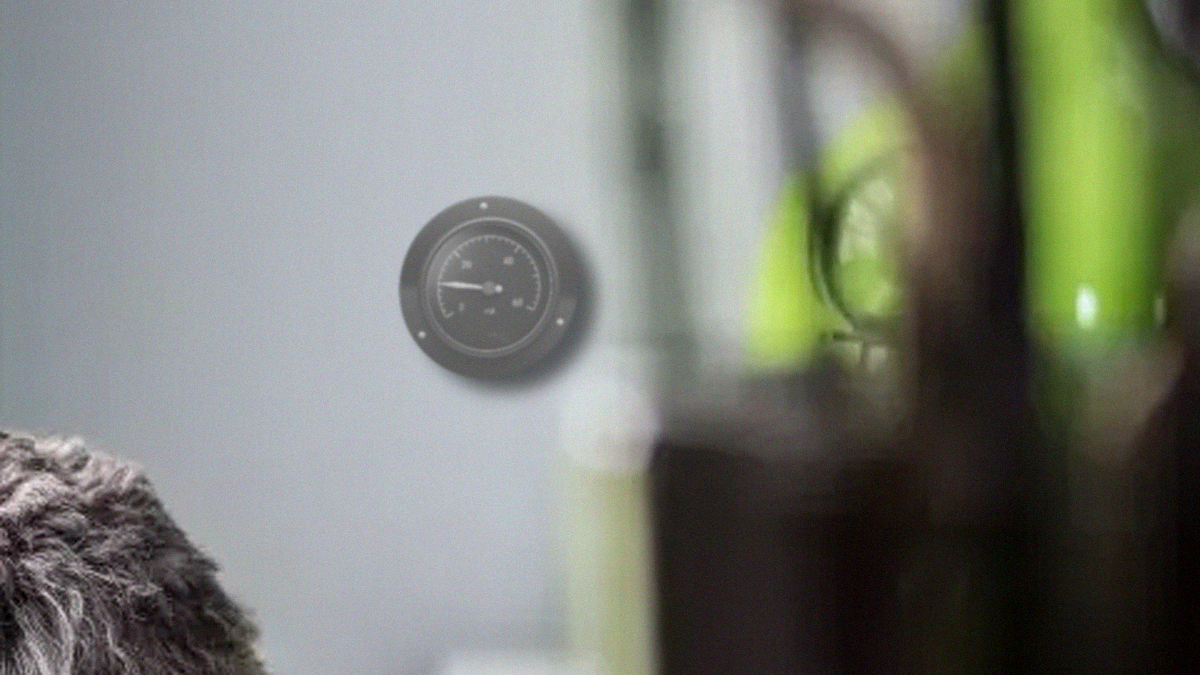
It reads 10 mA
